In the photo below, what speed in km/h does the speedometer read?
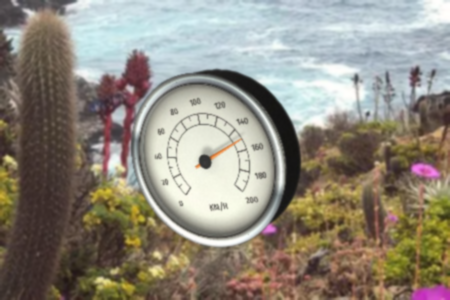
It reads 150 km/h
